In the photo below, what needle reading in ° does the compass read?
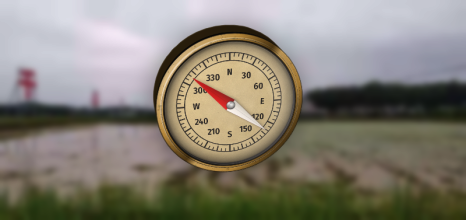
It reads 310 °
